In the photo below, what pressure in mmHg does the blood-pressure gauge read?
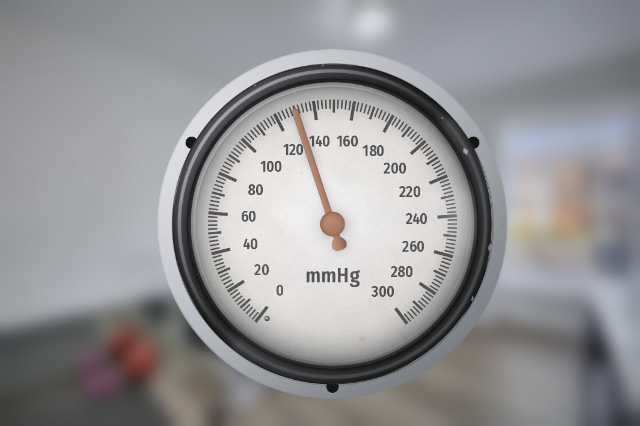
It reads 130 mmHg
